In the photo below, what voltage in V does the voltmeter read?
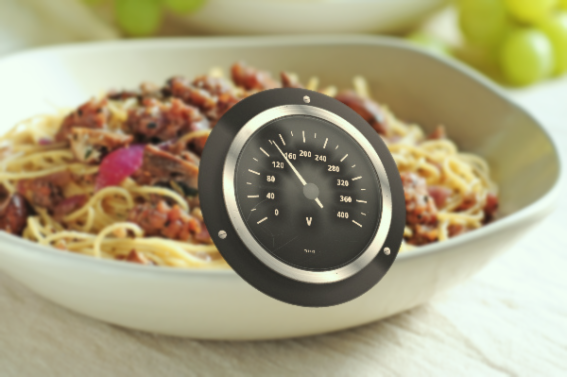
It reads 140 V
